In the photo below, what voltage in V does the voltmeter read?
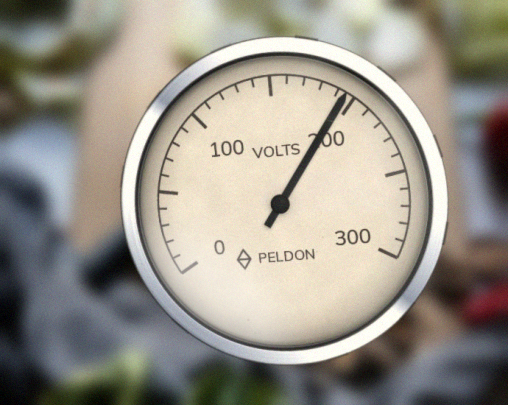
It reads 195 V
